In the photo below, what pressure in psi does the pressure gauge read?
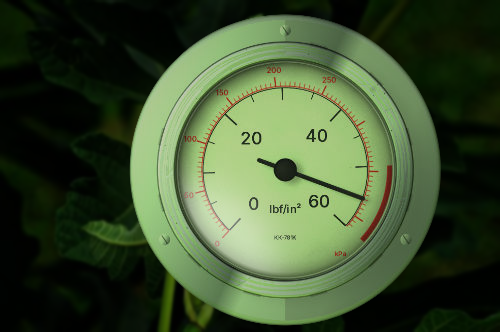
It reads 55 psi
